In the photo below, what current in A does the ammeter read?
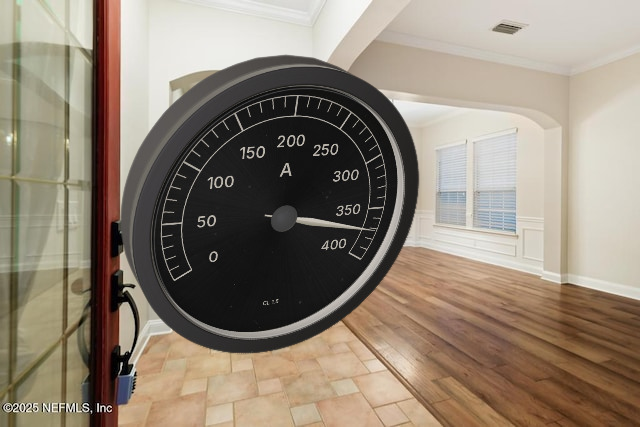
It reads 370 A
